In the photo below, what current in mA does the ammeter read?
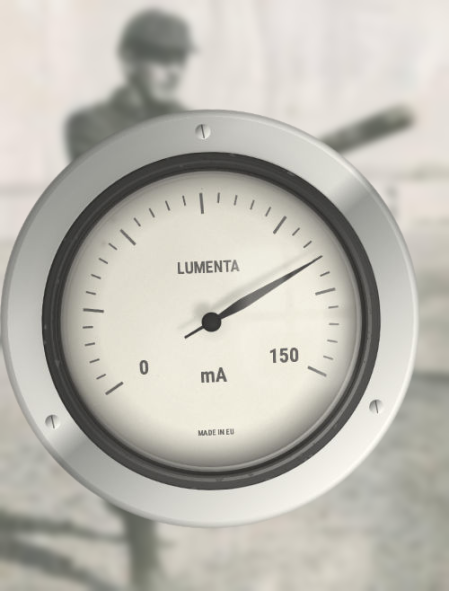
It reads 115 mA
